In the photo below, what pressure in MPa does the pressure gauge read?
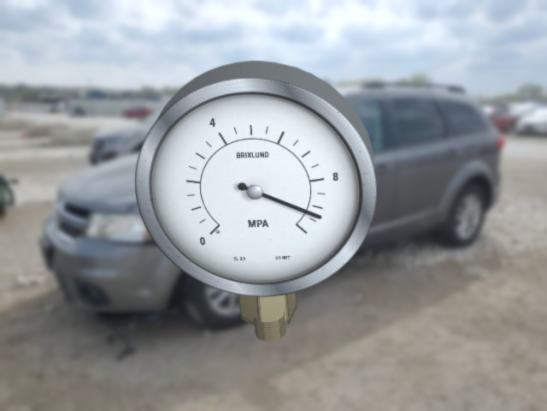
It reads 9.25 MPa
